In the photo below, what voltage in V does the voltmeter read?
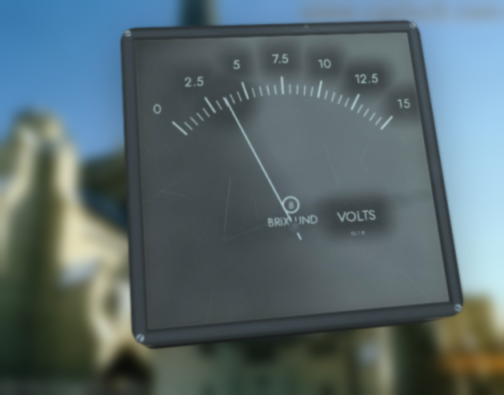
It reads 3.5 V
